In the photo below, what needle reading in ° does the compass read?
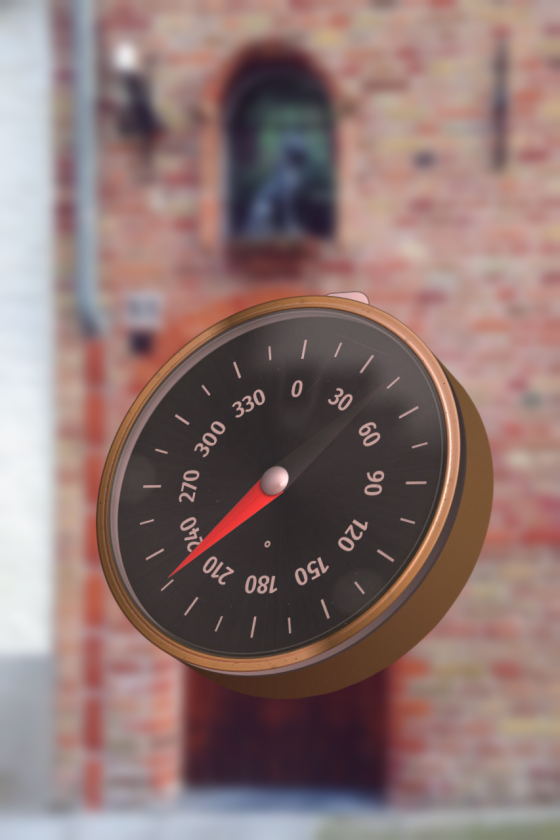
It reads 225 °
